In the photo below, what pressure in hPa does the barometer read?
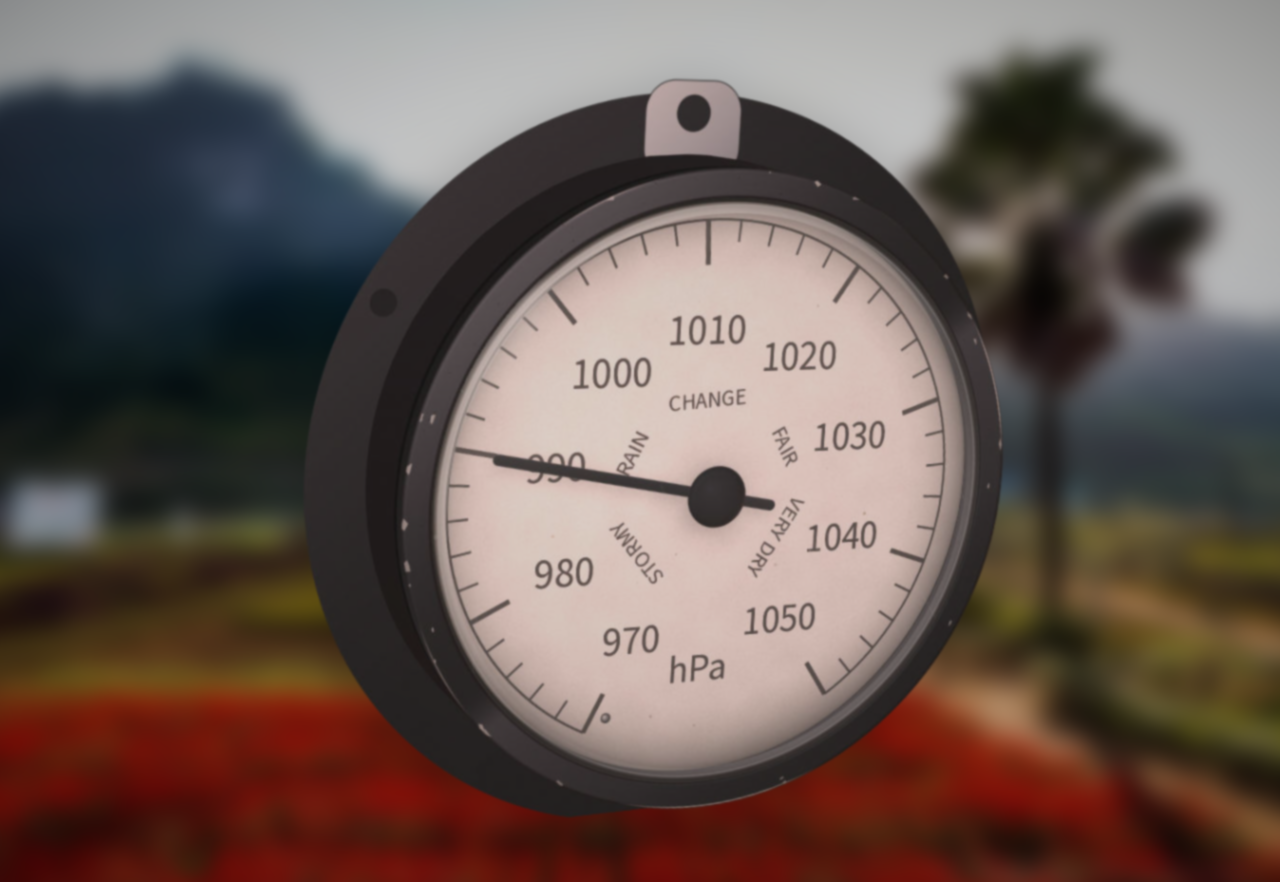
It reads 990 hPa
